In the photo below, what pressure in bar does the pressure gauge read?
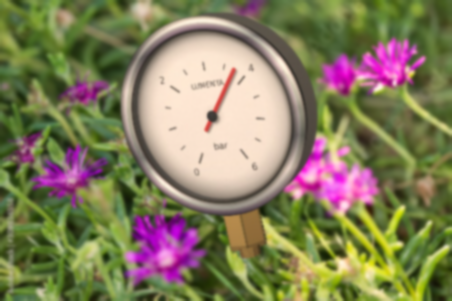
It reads 3.75 bar
